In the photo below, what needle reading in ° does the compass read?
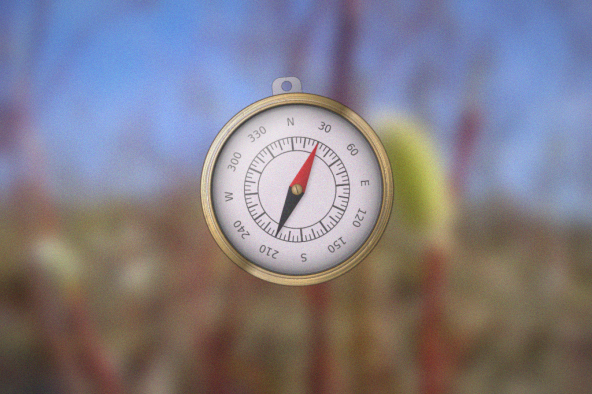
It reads 30 °
